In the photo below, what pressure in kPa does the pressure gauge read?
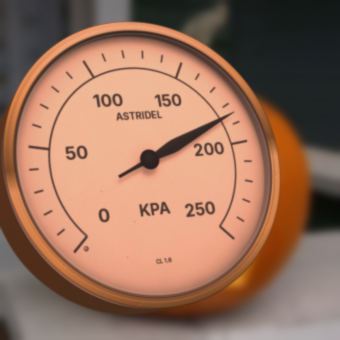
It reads 185 kPa
